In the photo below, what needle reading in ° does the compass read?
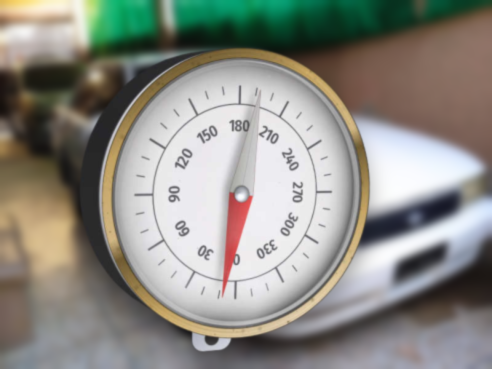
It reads 10 °
